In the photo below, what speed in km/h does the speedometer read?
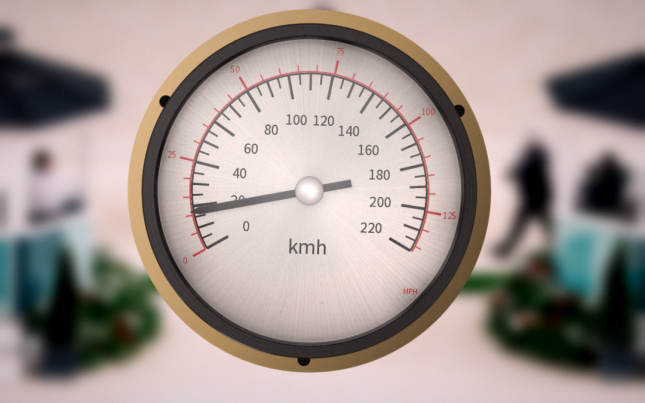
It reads 17.5 km/h
